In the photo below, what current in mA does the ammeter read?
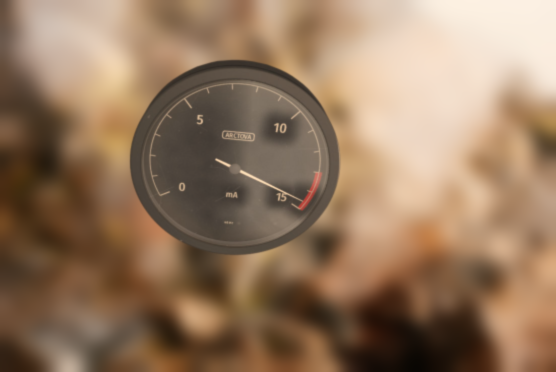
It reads 14.5 mA
